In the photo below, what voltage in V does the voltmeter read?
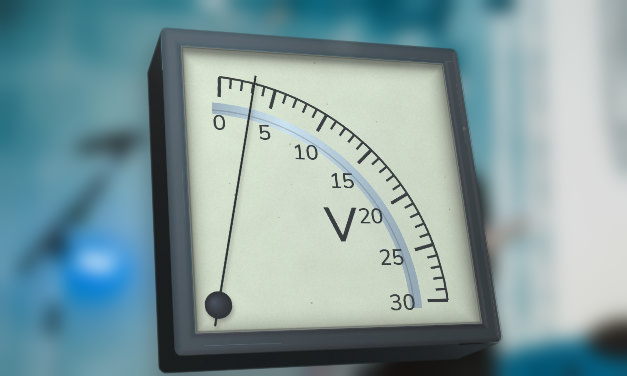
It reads 3 V
